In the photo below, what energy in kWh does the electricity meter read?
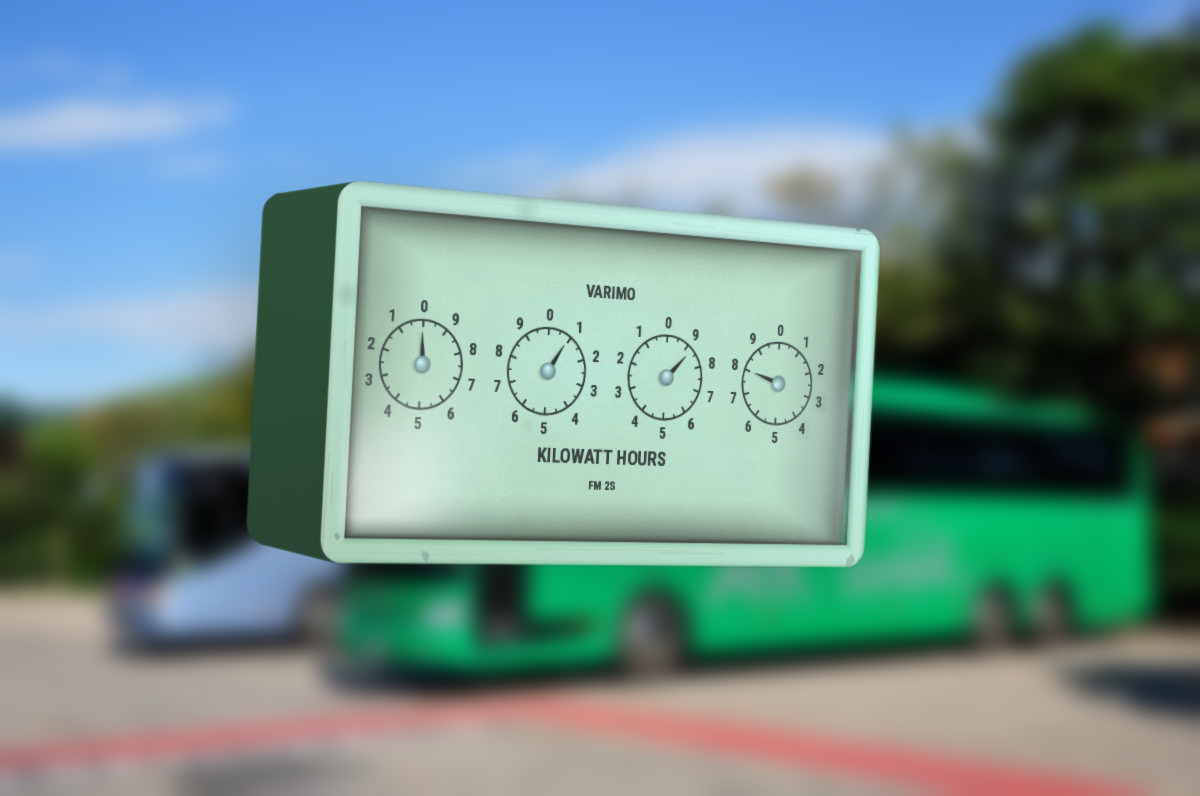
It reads 88 kWh
